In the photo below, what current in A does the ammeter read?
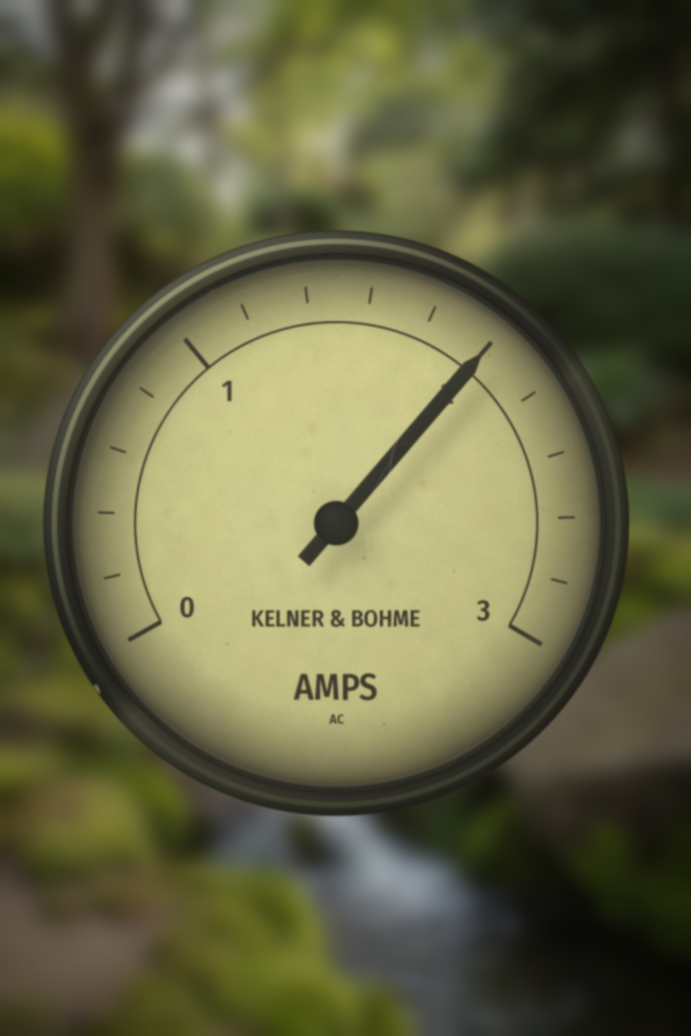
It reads 2 A
